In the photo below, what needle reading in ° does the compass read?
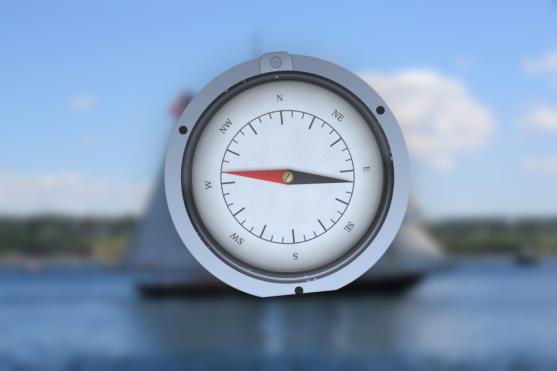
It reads 280 °
